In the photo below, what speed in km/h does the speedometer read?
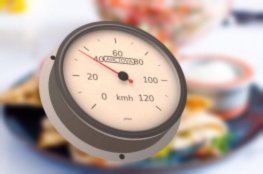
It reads 35 km/h
